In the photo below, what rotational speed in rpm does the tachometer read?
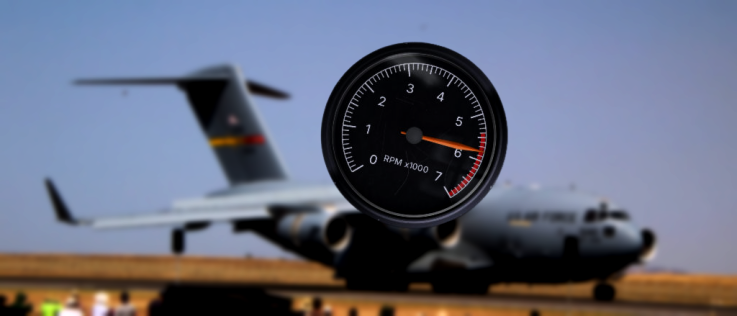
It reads 5800 rpm
